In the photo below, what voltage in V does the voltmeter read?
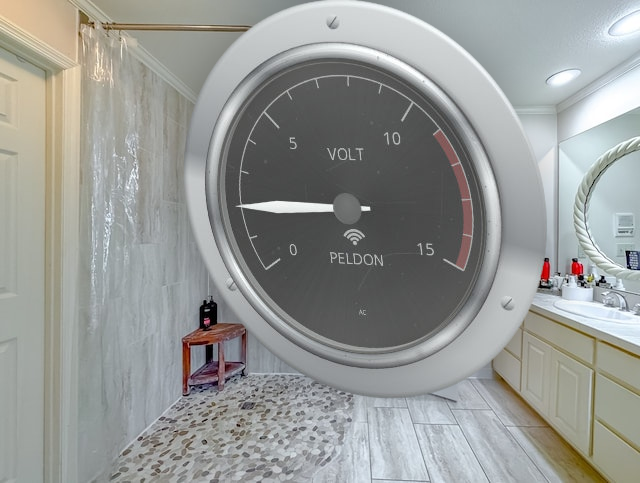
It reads 2 V
